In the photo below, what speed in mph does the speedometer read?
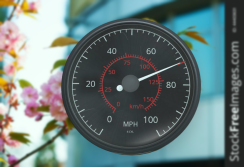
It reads 72 mph
